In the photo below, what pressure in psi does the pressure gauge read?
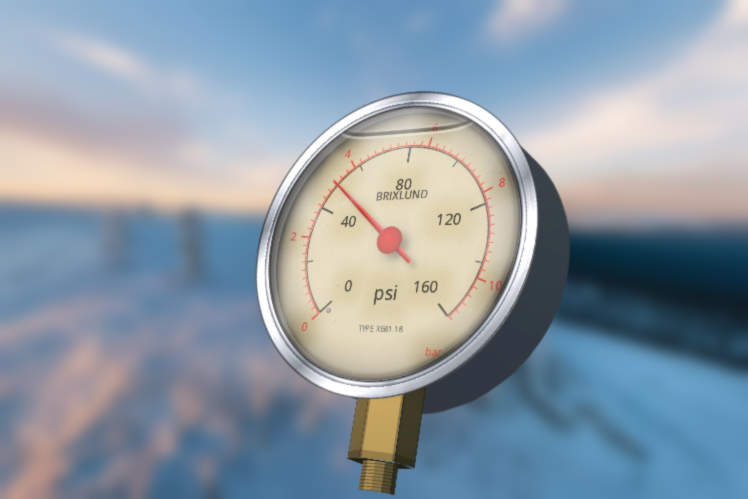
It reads 50 psi
